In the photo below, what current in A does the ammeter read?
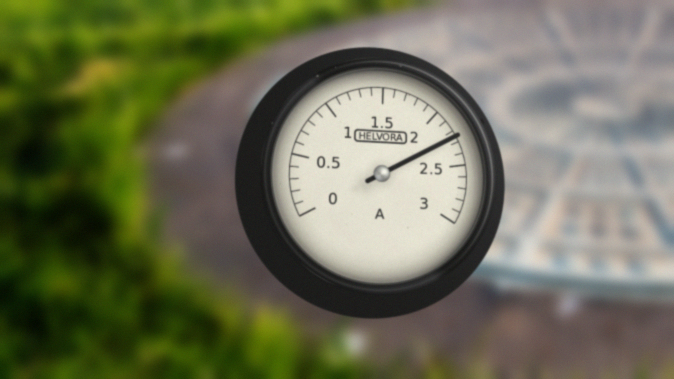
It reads 2.25 A
